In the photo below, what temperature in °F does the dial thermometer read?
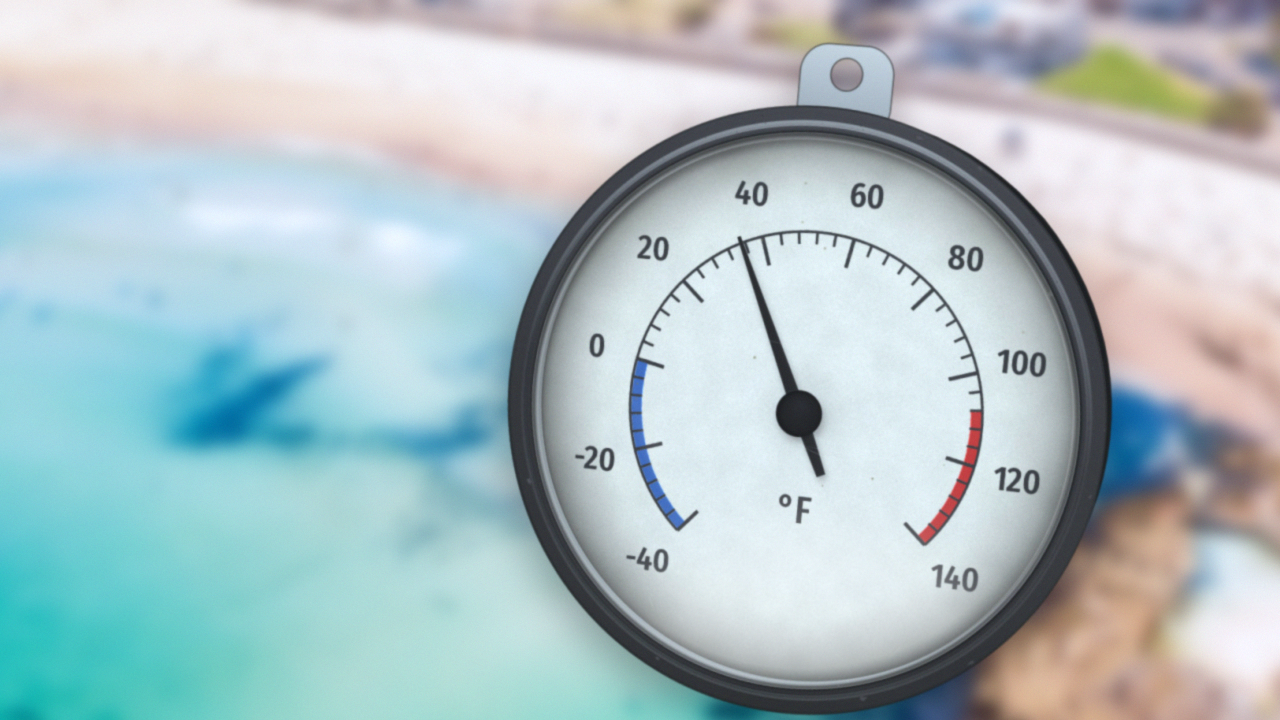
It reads 36 °F
